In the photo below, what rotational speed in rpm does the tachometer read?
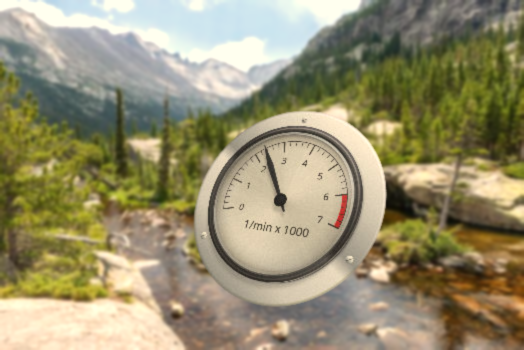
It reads 2400 rpm
